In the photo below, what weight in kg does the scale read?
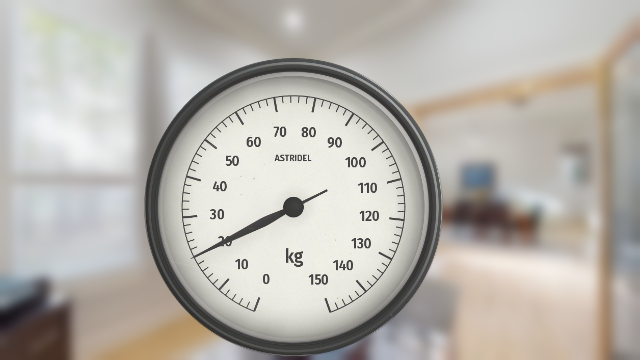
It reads 20 kg
